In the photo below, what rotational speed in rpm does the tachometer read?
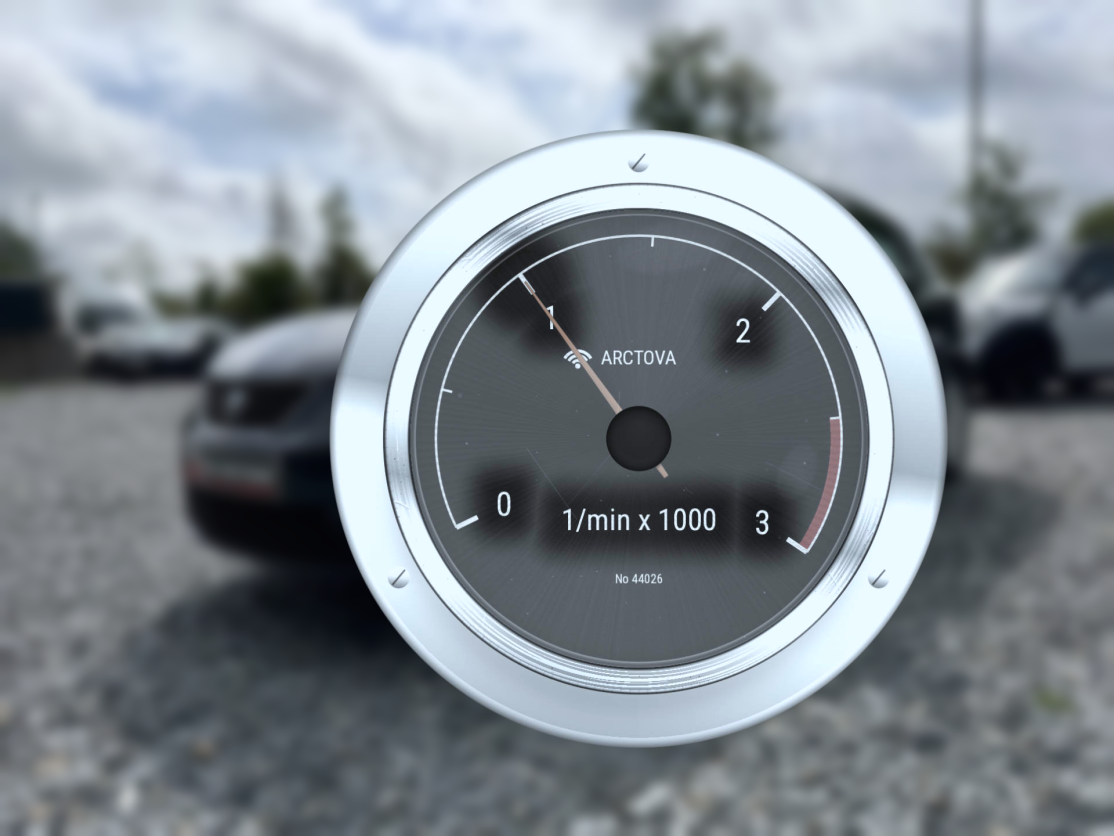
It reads 1000 rpm
